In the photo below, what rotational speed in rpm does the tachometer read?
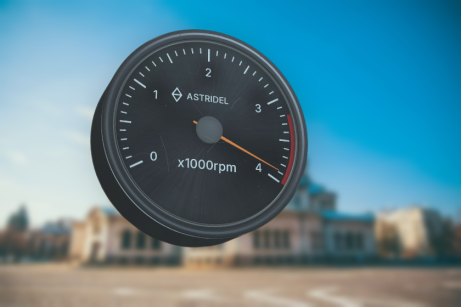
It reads 3900 rpm
